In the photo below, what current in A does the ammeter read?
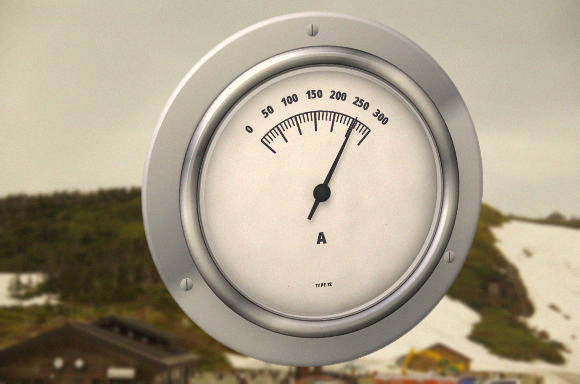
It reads 250 A
